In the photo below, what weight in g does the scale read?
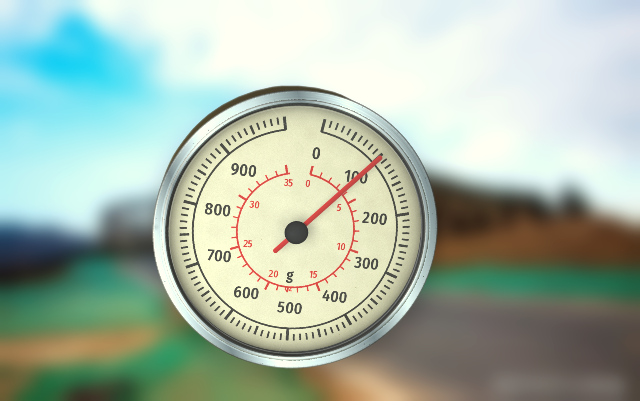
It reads 100 g
